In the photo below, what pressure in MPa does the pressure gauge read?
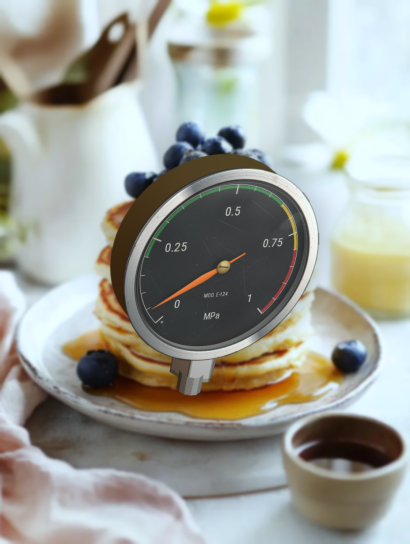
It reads 0.05 MPa
